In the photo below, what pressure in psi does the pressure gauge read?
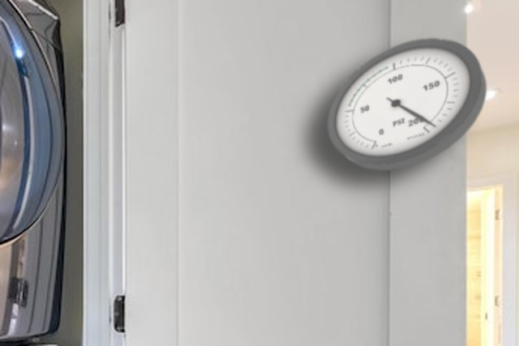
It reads 195 psi
